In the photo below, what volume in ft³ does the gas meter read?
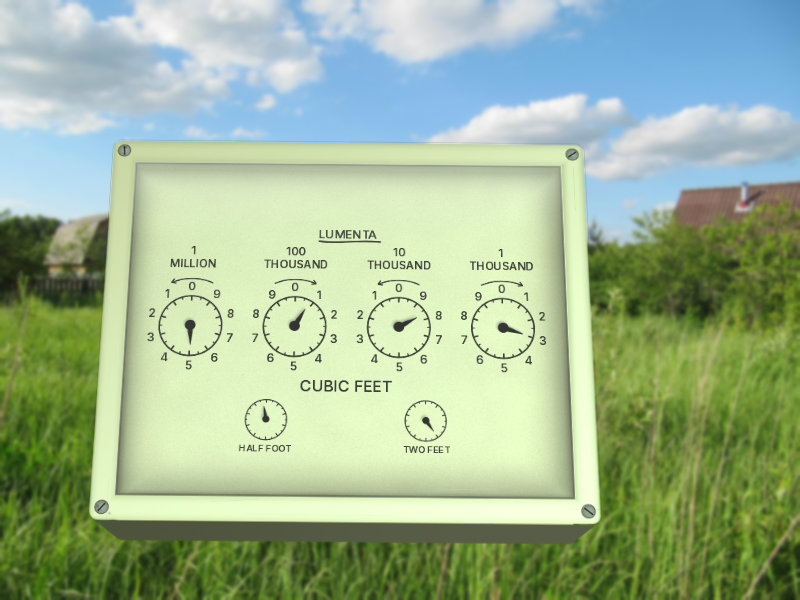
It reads 508300 ft³
